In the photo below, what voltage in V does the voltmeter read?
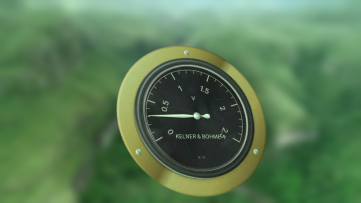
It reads 0.3 V
